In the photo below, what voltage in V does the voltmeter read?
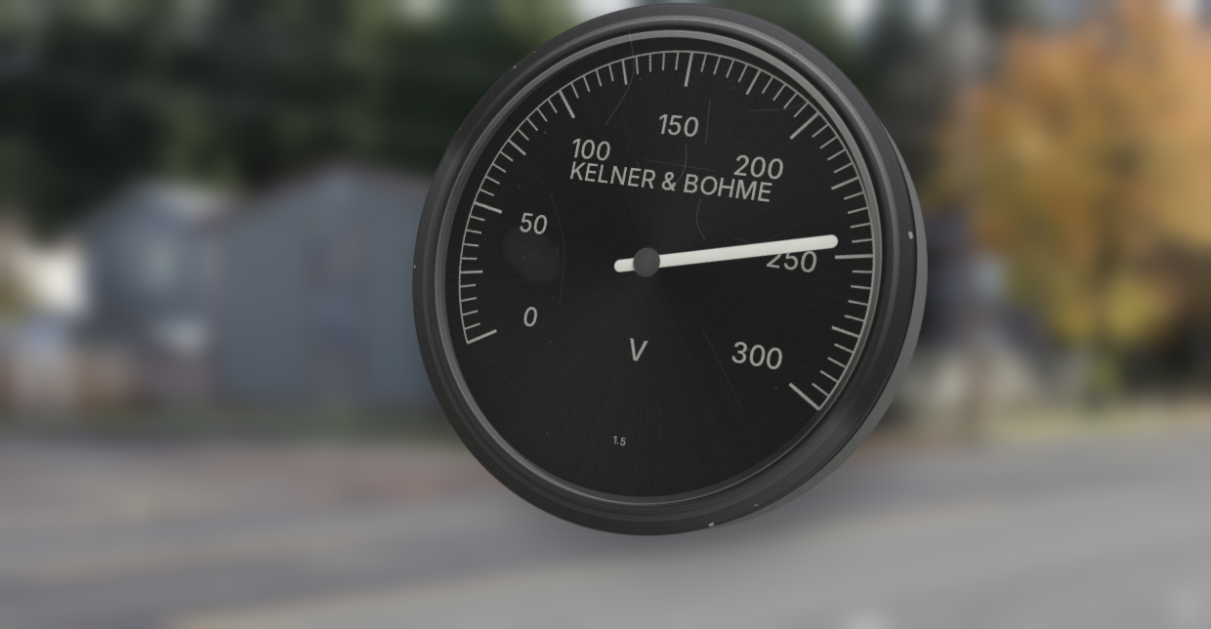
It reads 245 V
